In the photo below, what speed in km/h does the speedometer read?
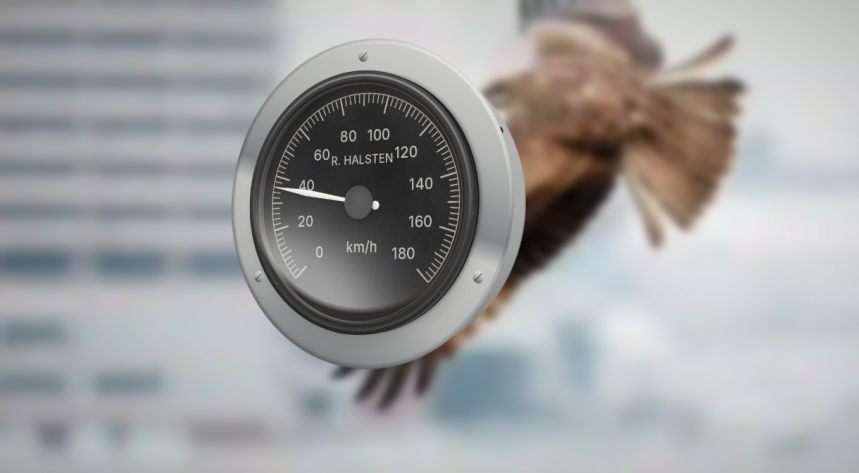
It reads 36 km/h
